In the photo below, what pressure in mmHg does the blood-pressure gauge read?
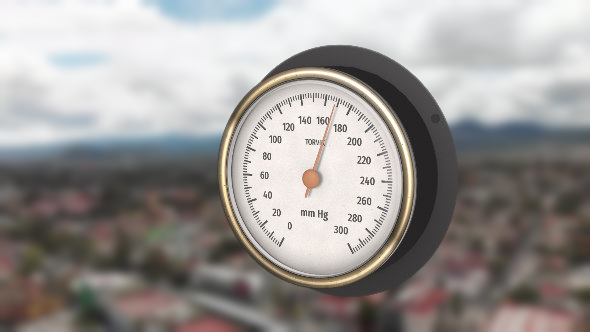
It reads 170 mmHg
